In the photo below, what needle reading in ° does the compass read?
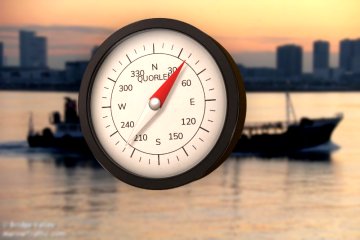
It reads 40 °
